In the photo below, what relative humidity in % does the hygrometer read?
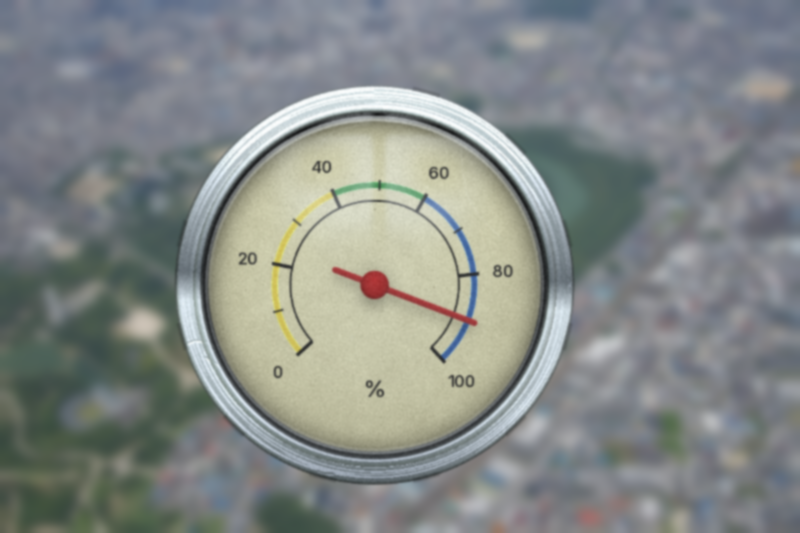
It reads 90 %
